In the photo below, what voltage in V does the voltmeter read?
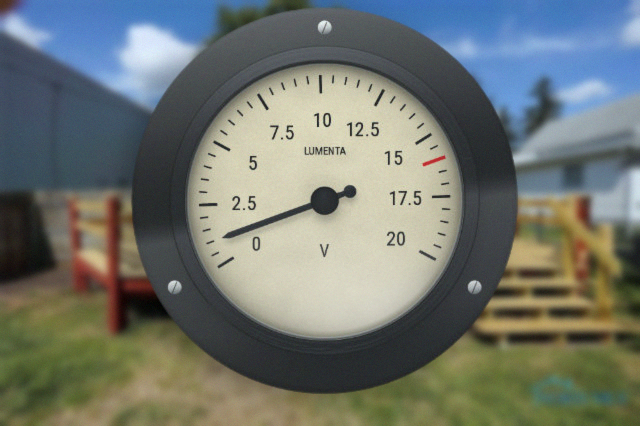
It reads 1 V
